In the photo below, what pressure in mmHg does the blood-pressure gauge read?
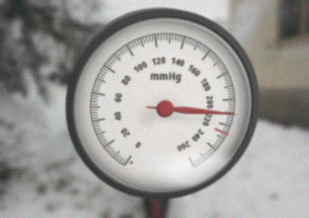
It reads 210 mmHg
